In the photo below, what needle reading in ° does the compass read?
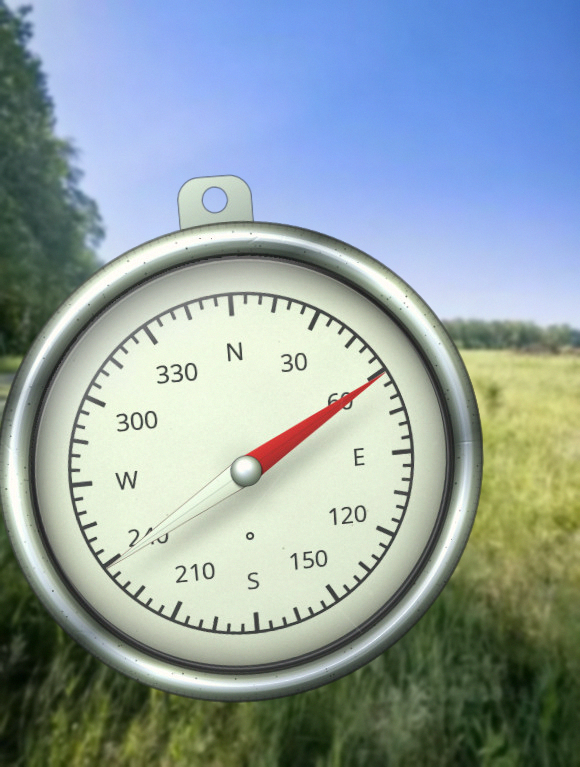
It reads 60 °
